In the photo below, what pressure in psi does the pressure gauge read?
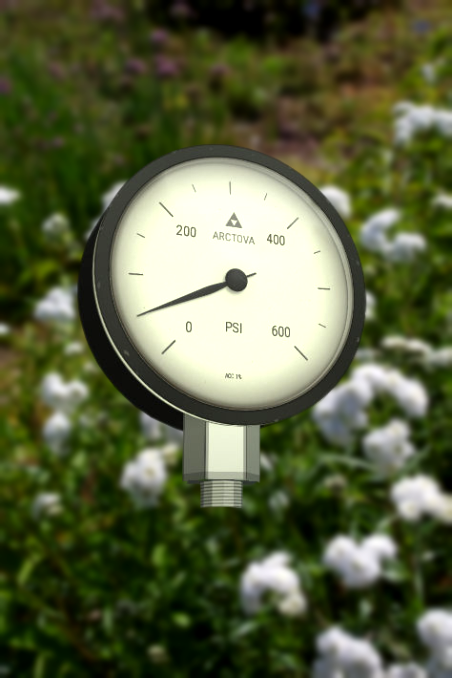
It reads 50 psi
